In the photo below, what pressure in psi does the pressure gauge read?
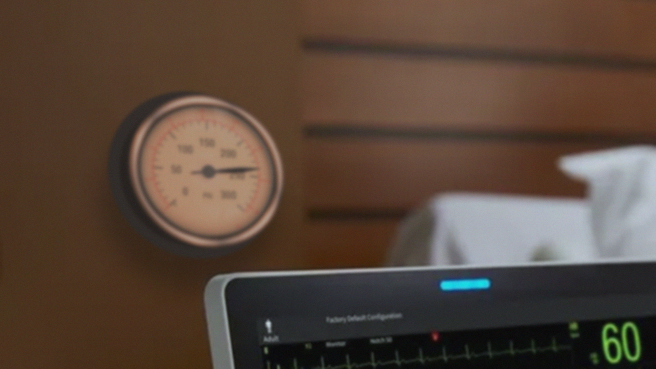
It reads 240 psi
